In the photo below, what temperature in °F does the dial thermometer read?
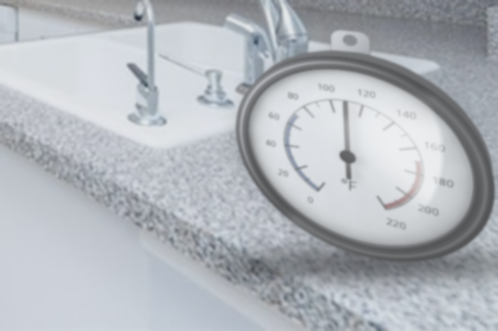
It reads 110 °F
